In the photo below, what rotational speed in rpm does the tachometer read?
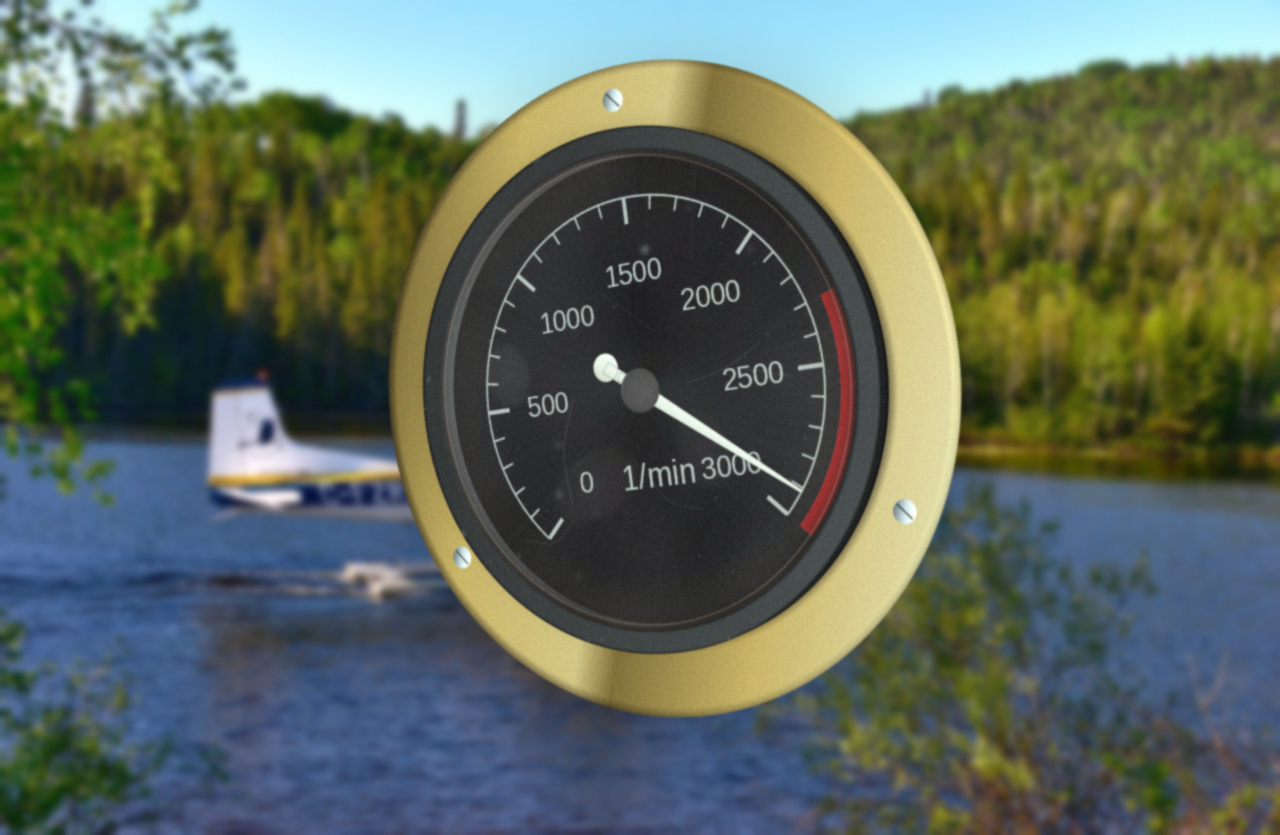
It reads 2900 rpm
